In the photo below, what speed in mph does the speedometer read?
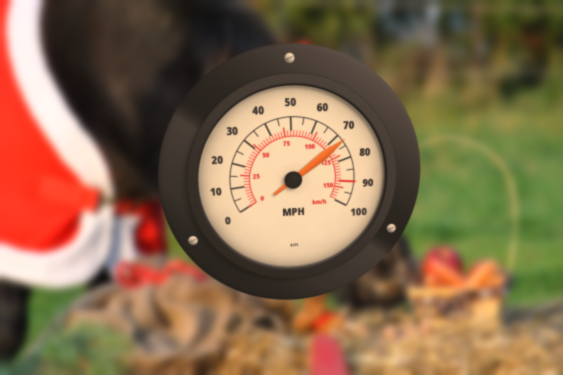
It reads 72.5 mph
